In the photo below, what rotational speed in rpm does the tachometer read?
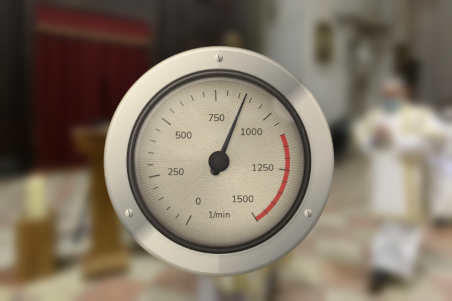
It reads 875 rpm
